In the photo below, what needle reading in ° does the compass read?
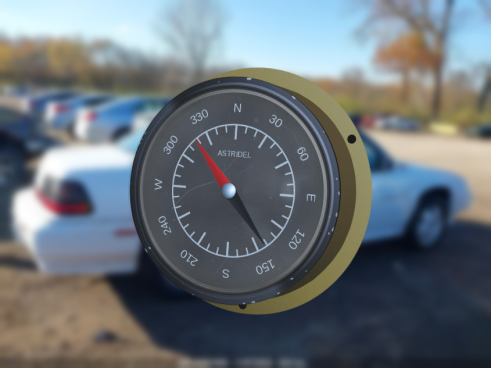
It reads 320 °
